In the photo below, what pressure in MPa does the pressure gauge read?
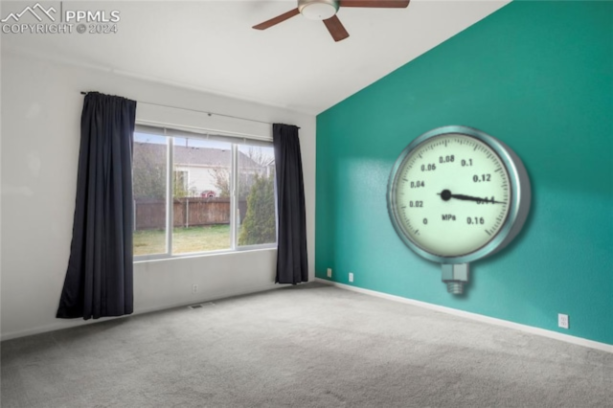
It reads 0.14 MPa
